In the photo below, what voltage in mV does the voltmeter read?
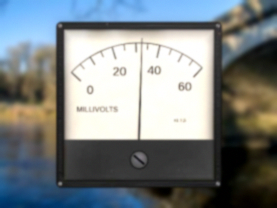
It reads 32.5 mV
